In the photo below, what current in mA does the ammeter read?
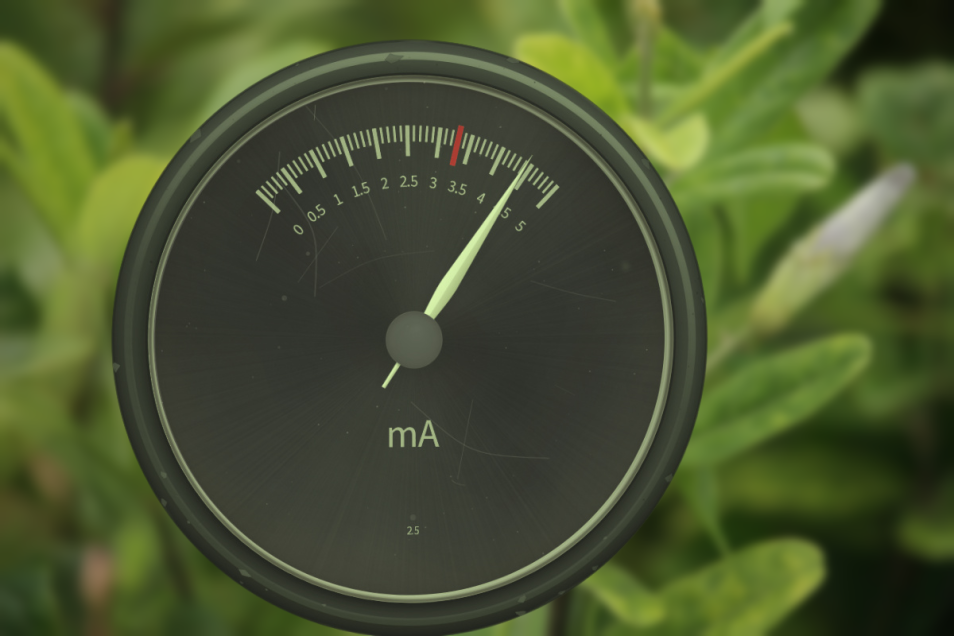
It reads 4.4 mA
